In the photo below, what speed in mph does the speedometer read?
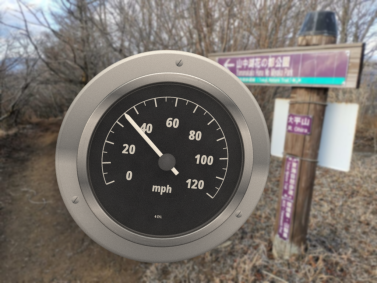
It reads 35 mph
